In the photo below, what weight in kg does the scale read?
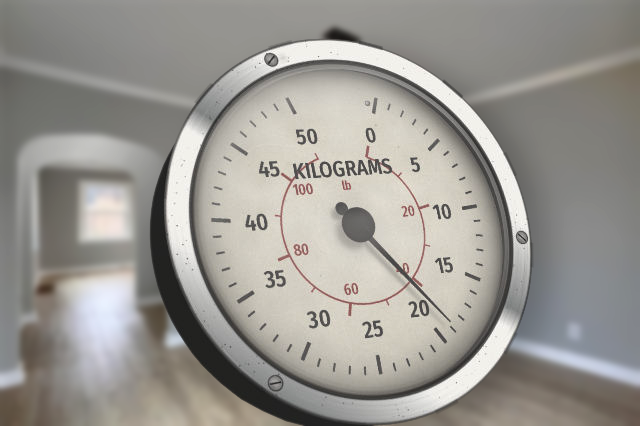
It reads 19 kg
